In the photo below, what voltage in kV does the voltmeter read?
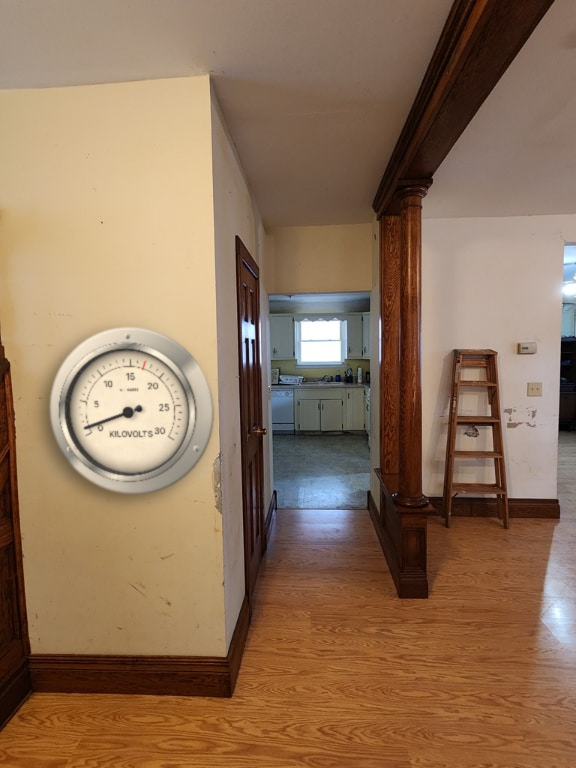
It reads 1 kV
